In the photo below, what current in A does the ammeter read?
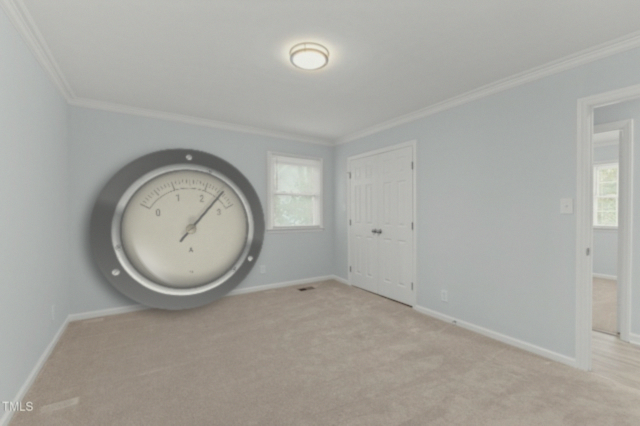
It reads 2.5 A
